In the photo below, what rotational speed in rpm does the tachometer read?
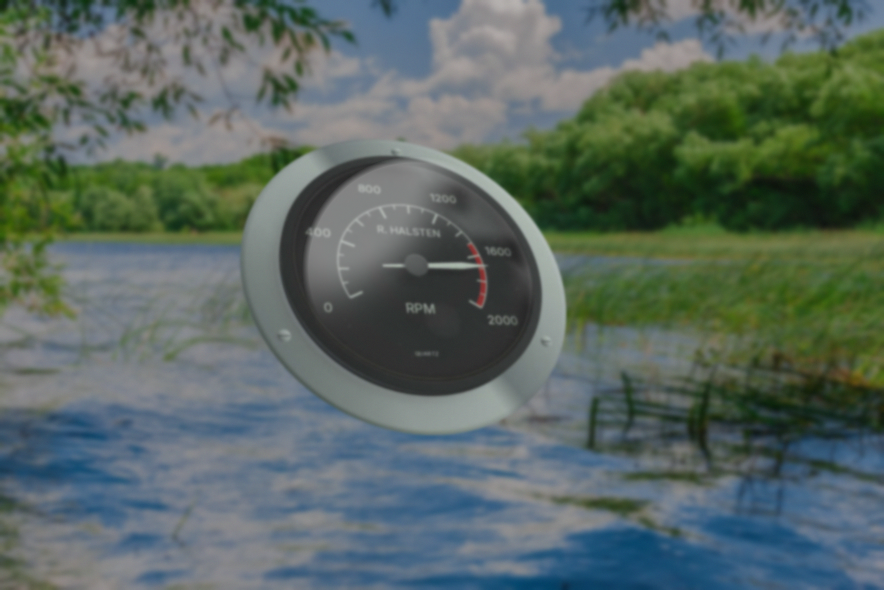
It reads 1700 rpm
